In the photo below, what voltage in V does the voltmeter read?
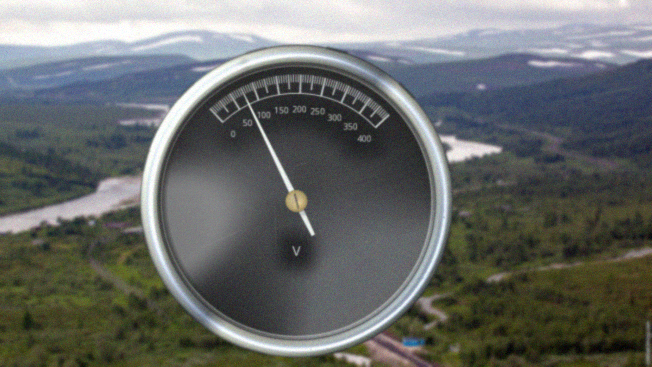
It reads 75 V
